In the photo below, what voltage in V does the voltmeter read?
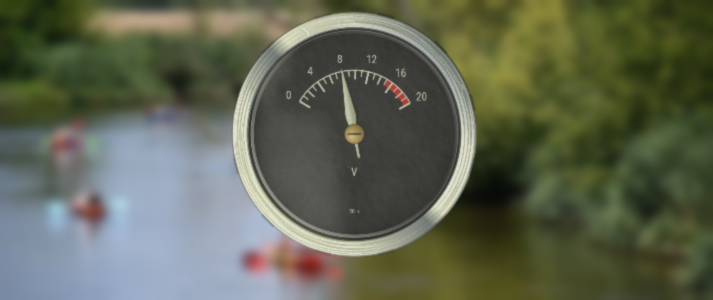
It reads 8 V
